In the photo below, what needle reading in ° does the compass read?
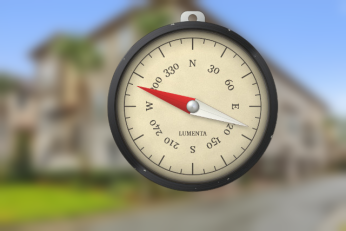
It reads 290 °
